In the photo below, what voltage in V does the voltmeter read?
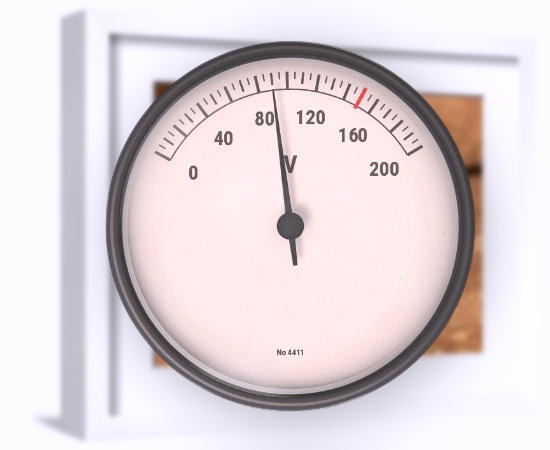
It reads 90 V
